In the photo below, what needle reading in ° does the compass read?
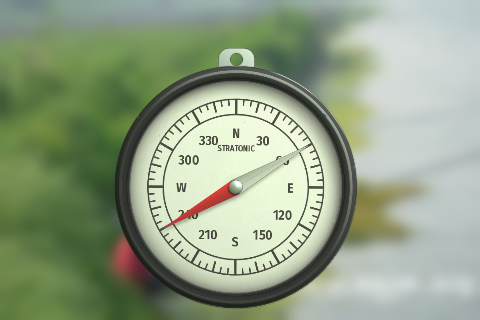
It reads 240 °
